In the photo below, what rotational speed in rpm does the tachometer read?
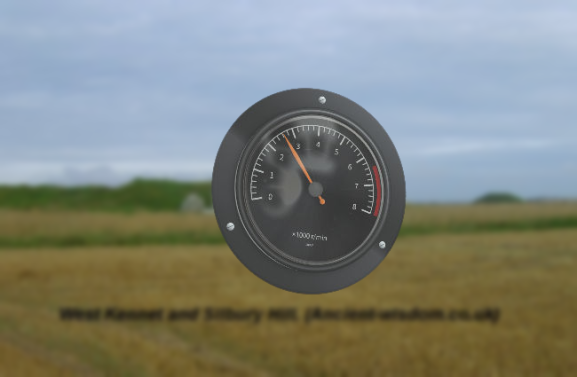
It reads 2600 rpm
